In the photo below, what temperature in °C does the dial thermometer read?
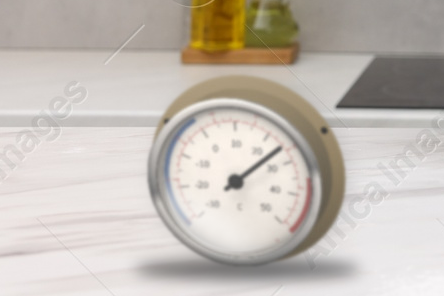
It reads 25 °C
